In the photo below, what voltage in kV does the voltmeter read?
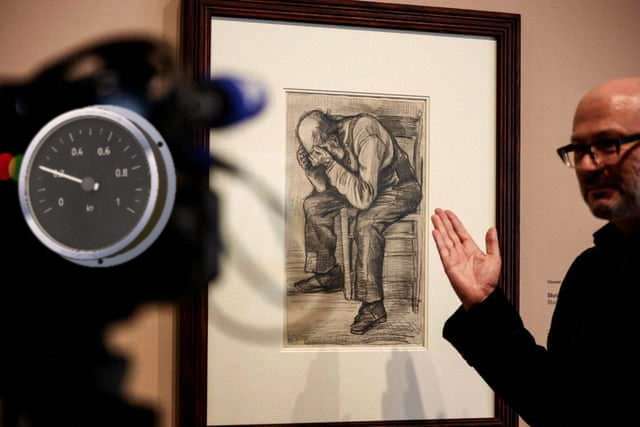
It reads 0.2 kV
